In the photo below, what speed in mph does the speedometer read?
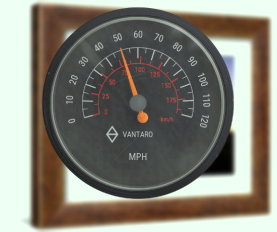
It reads 50 mph
